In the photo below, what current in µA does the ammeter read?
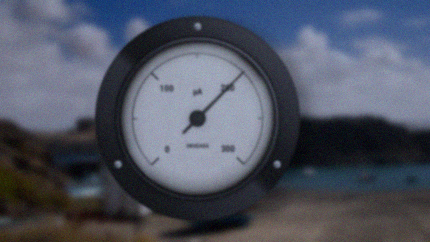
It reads 200 µA
